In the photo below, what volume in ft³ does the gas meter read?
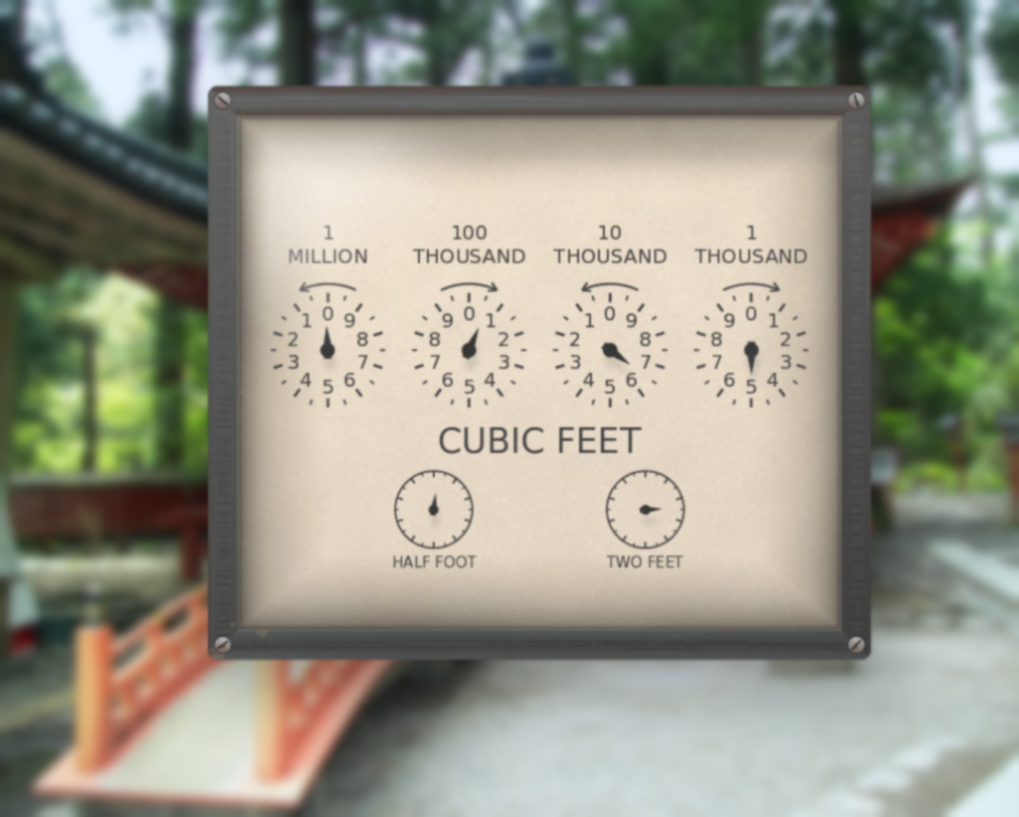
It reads 6500 ft³
